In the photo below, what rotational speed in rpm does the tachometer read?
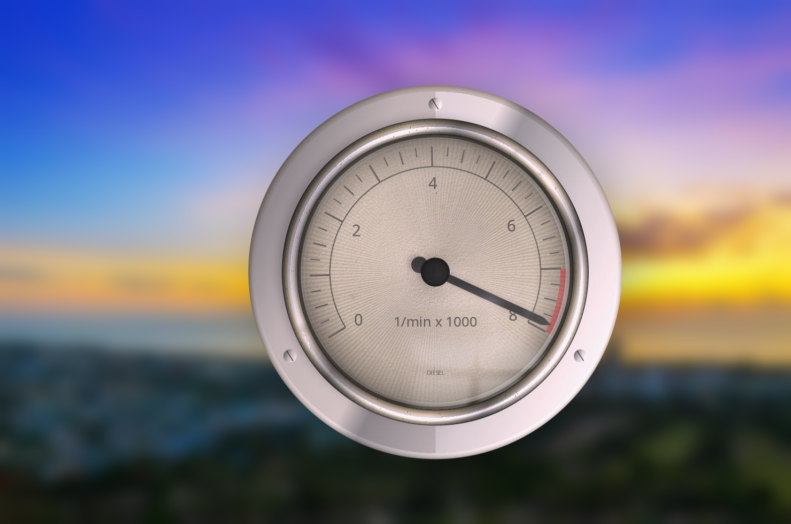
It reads 7875 rpm
